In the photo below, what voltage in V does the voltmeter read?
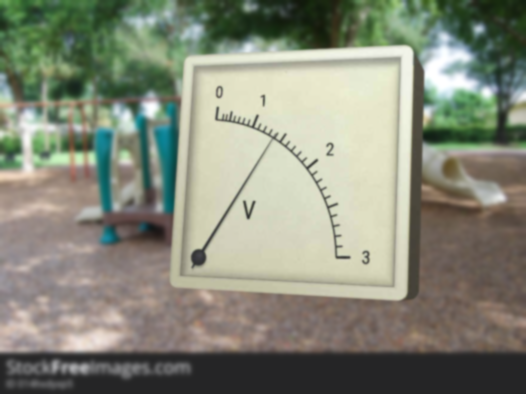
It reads 1.4 V
